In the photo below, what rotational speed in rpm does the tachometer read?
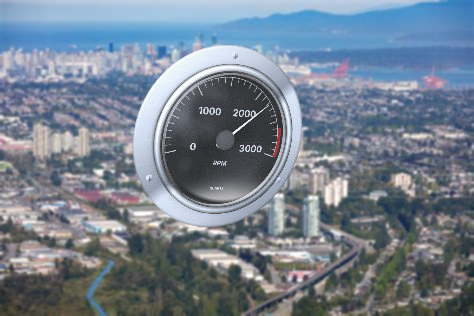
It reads 2200 rpm
